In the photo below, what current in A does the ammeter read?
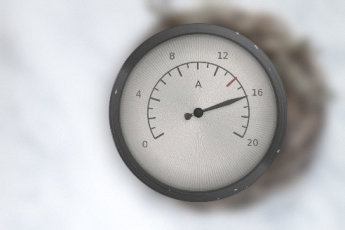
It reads 16 A
